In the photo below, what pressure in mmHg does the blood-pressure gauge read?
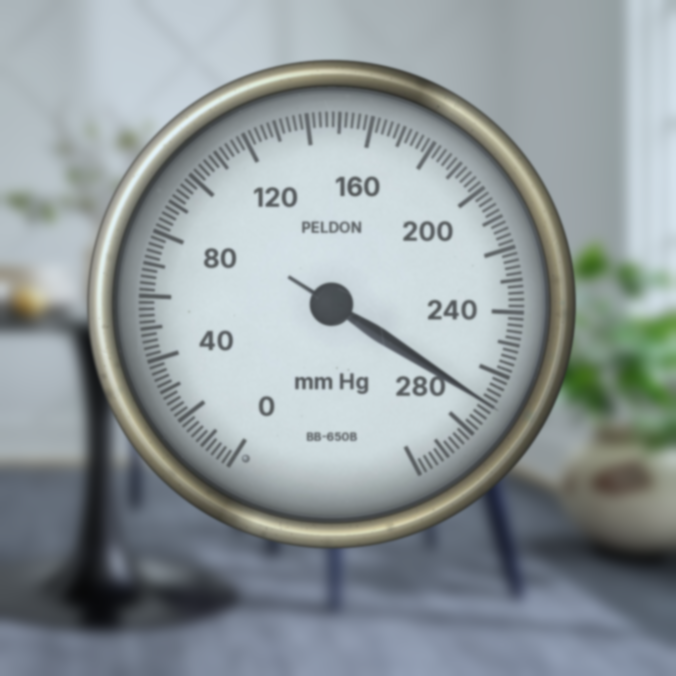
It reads 270 mmHg
